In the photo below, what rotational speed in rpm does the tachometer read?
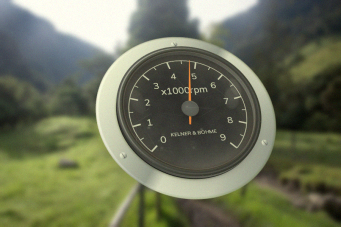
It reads 4750 rpm
